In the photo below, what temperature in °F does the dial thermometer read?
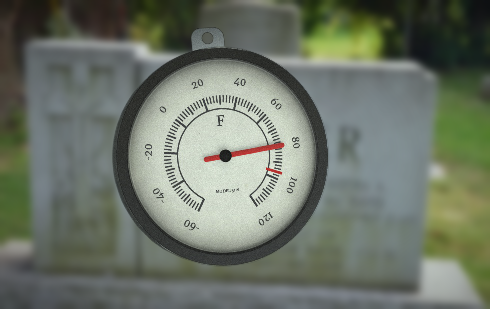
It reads 80 °F
